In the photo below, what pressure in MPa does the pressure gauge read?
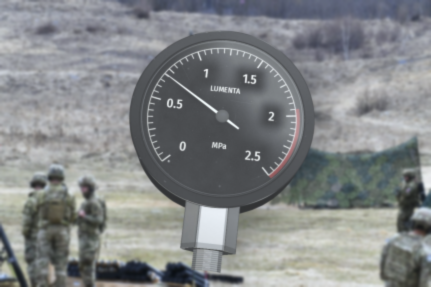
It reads 0.7 MPa
